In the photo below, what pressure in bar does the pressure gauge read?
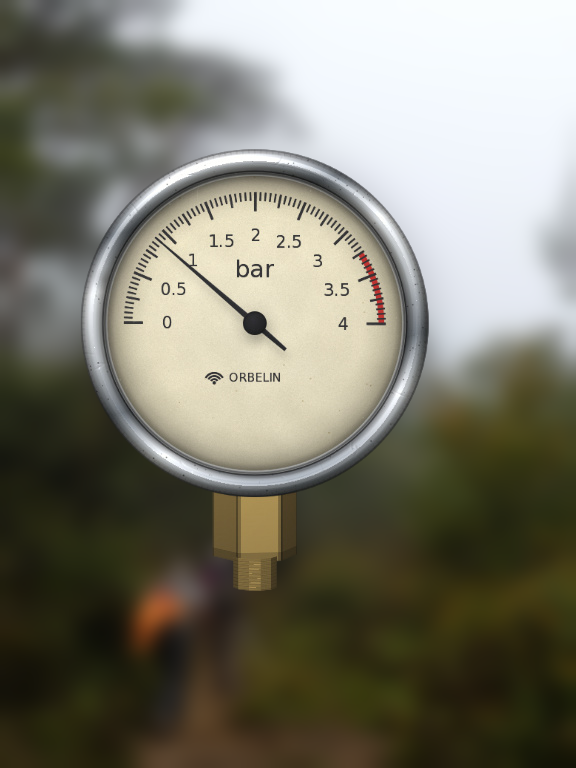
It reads 0.9 bar
